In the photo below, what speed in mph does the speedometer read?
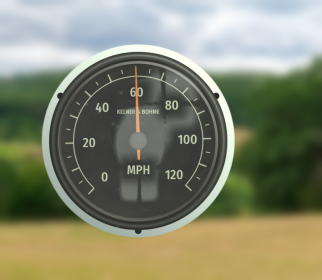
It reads 60 mph
